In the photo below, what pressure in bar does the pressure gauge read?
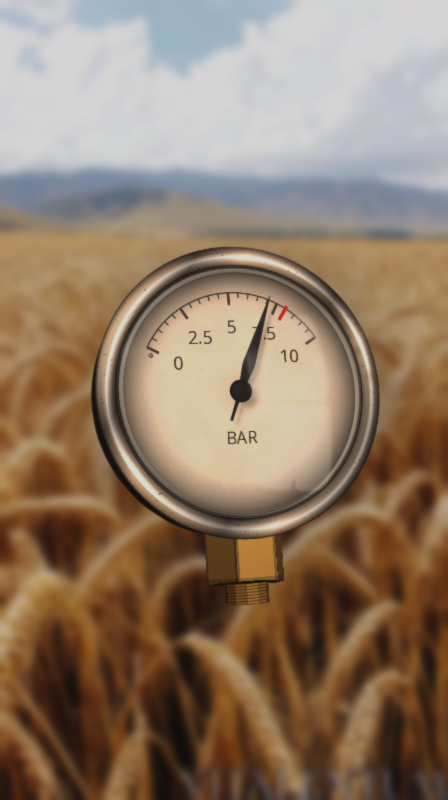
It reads 7 bar
